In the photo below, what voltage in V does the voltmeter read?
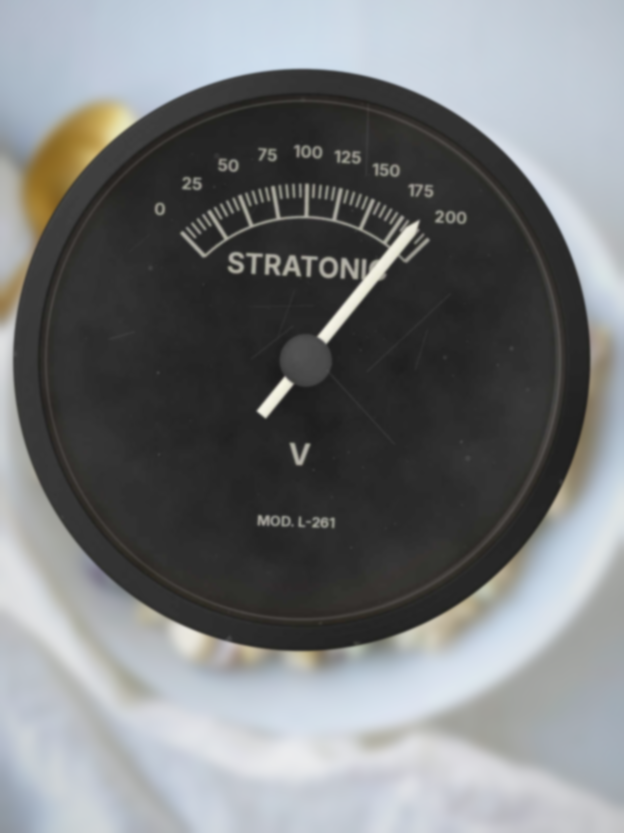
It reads 185 V
